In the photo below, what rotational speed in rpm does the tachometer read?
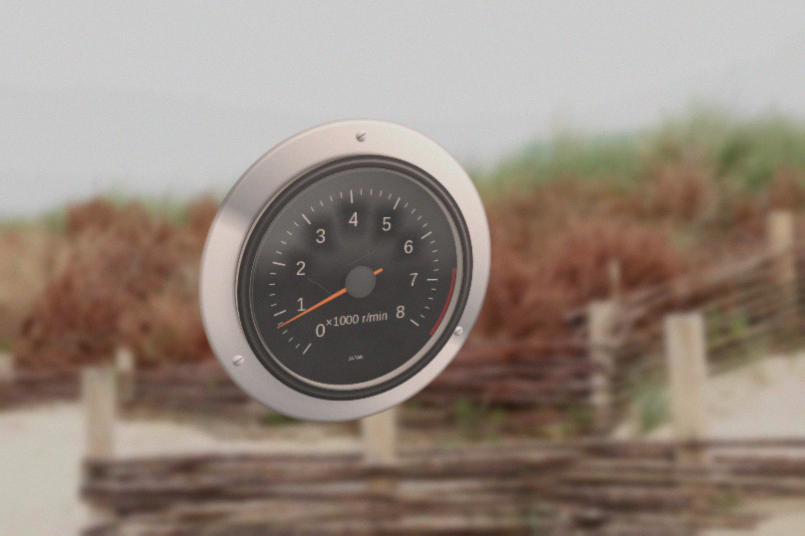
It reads 800 rpm
